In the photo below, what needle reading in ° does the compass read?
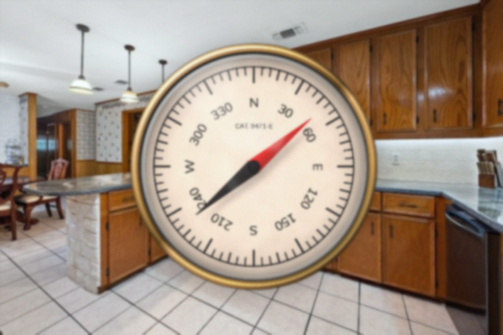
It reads 50 °
